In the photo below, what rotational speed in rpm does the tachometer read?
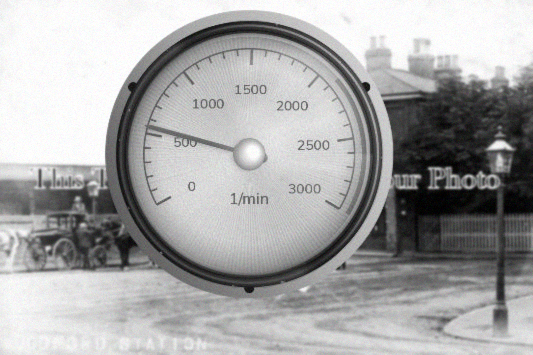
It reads 550 rpm
